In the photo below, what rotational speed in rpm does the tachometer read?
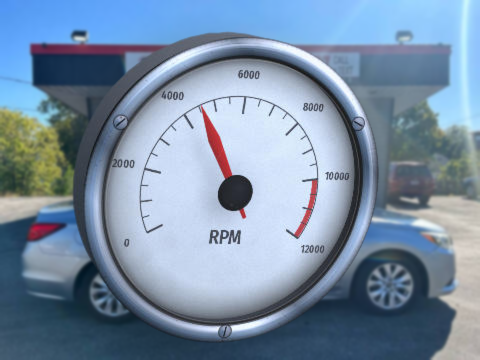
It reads 4500 rpm
